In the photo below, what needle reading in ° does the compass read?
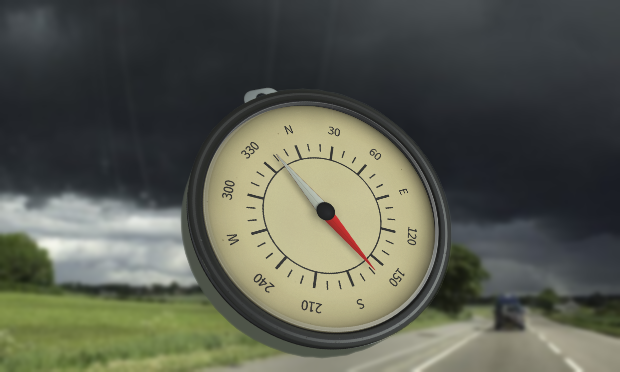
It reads 160 °
